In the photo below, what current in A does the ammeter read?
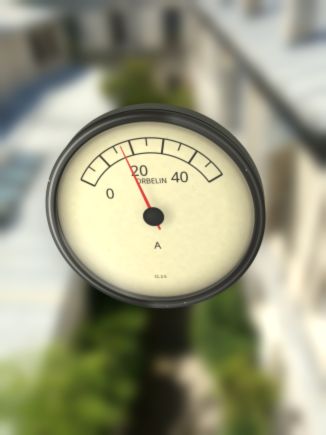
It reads 17.5 A
